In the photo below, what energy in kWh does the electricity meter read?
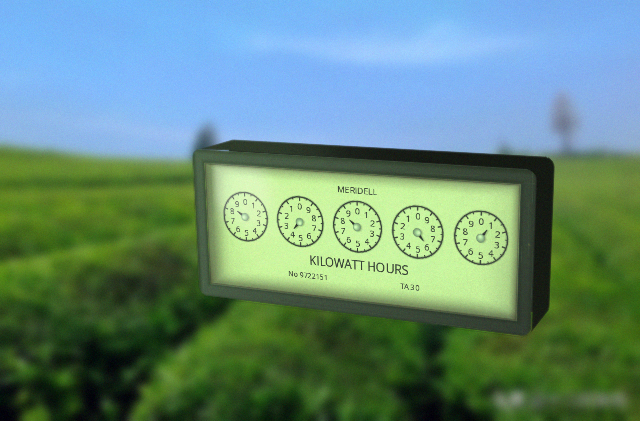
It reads 83861 kWh
